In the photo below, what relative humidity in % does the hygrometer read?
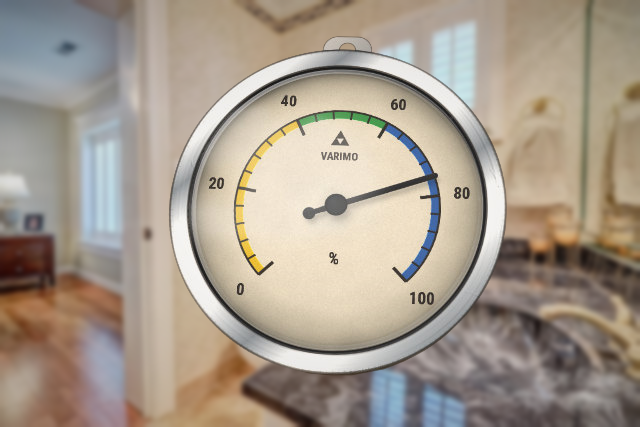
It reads 76 %
